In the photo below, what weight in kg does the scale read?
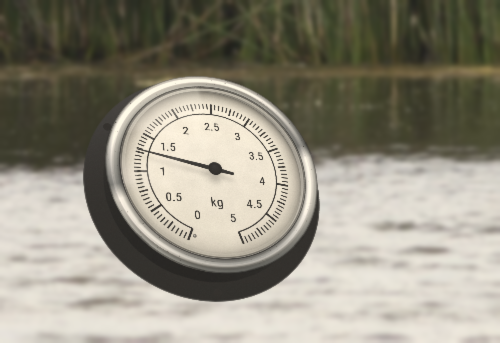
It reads 1.25 kg
